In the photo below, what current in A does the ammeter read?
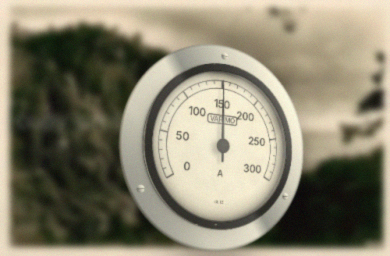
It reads 150 A
